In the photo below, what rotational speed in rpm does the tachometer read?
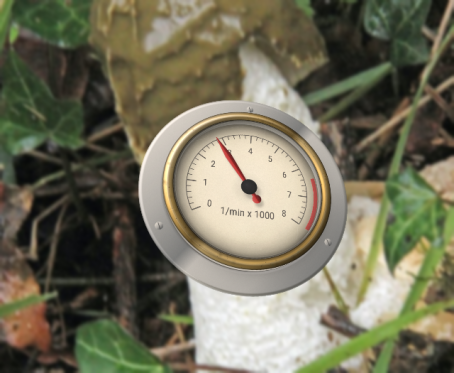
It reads 2800 rpm
